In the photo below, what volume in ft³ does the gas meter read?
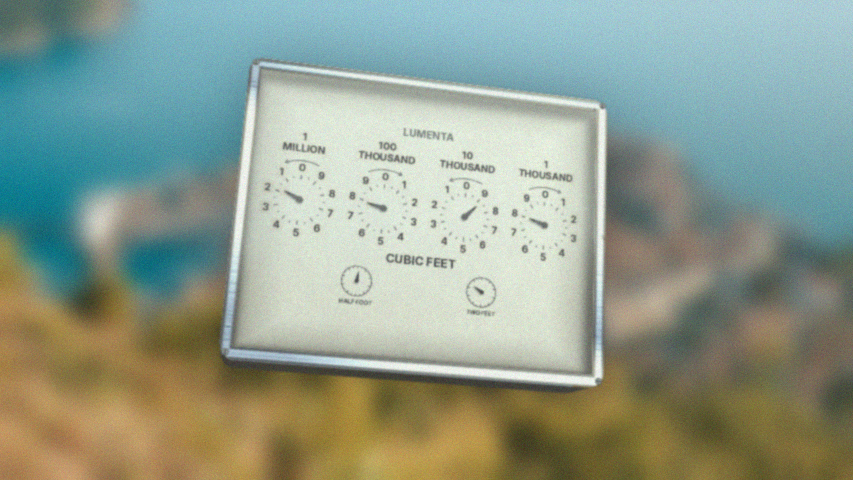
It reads 178800 ft³
